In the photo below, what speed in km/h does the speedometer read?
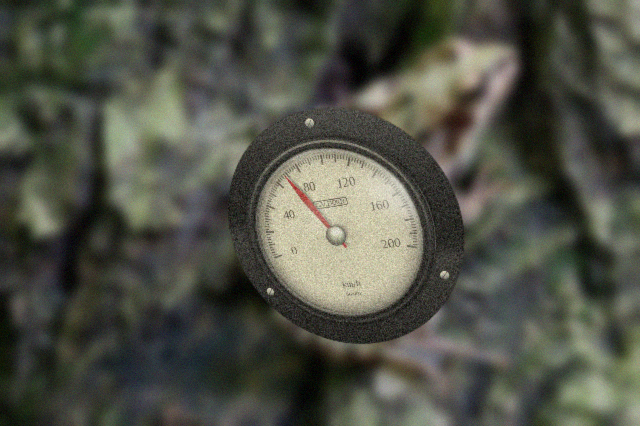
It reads 70 km/h
